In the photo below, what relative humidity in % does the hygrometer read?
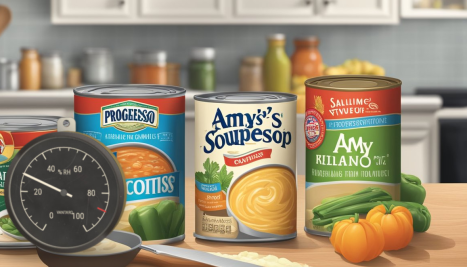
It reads 28 %
